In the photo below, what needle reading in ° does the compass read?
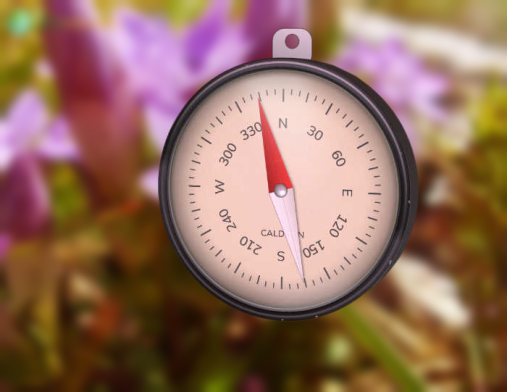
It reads 345 °
